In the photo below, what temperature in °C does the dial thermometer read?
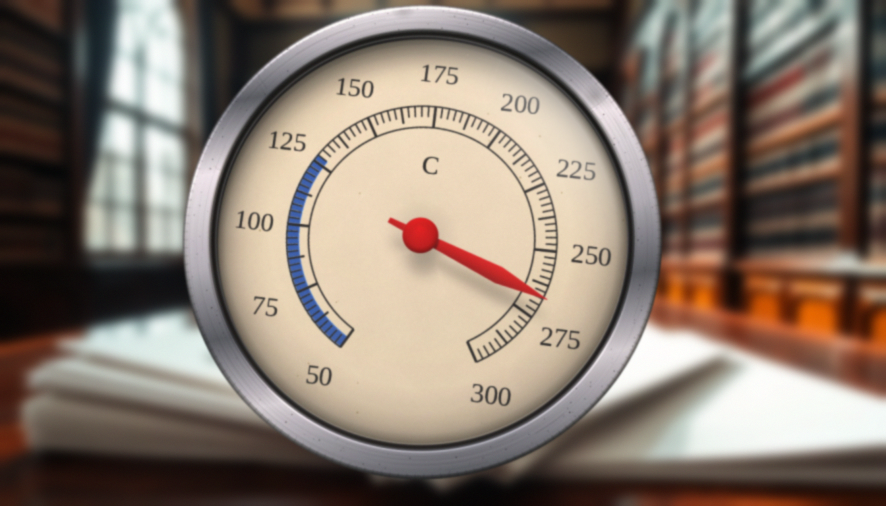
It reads 267.5 °C
